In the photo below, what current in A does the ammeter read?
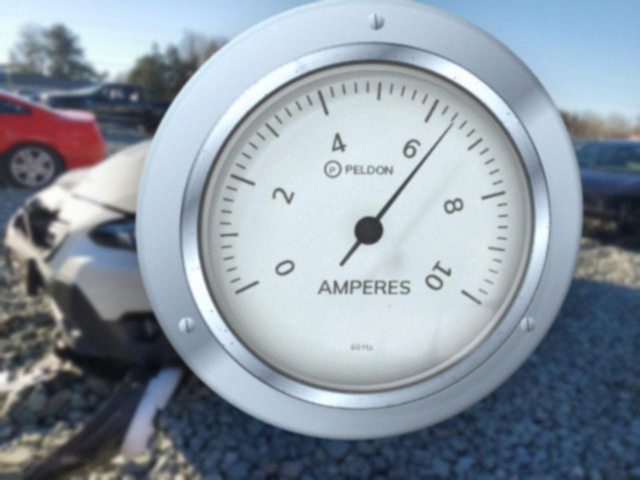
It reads 6.4 A
